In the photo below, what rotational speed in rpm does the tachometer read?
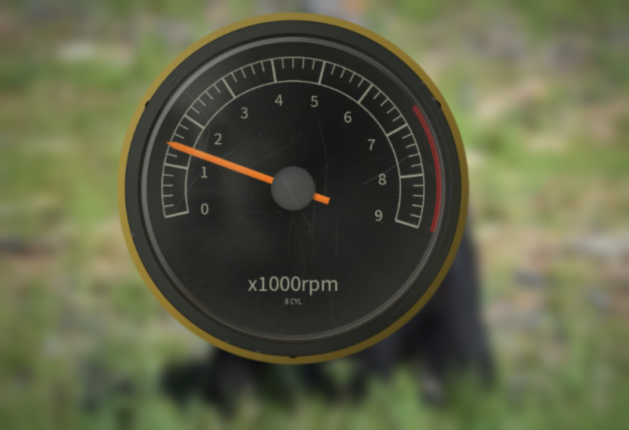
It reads 1400 rpm
